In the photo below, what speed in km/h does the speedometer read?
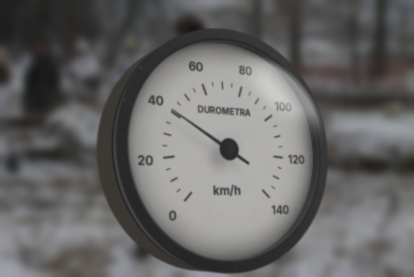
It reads 40 km/h
